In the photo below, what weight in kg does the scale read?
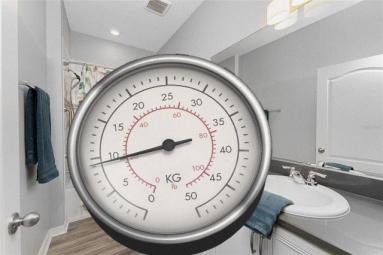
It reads 9 kg
